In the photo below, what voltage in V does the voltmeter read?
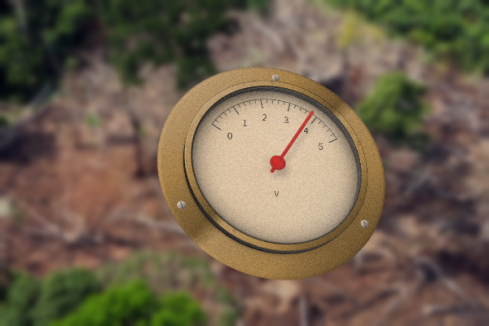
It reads 3.8 V
